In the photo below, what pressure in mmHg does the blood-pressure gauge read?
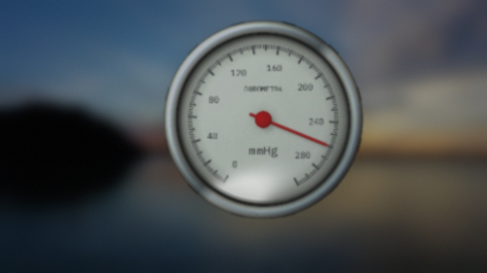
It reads 260 mmHg
